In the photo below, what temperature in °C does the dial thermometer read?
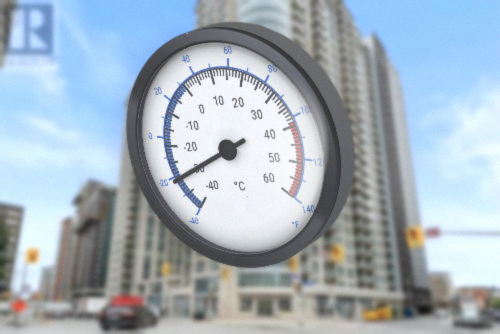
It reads -30 °C
